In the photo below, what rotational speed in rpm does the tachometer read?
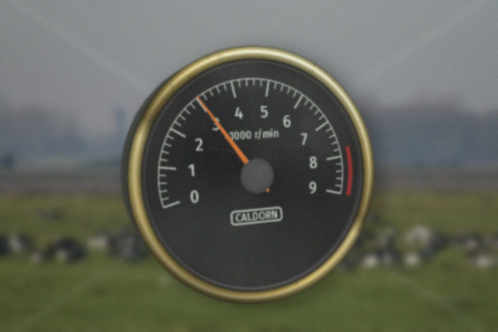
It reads 3000 rpm
